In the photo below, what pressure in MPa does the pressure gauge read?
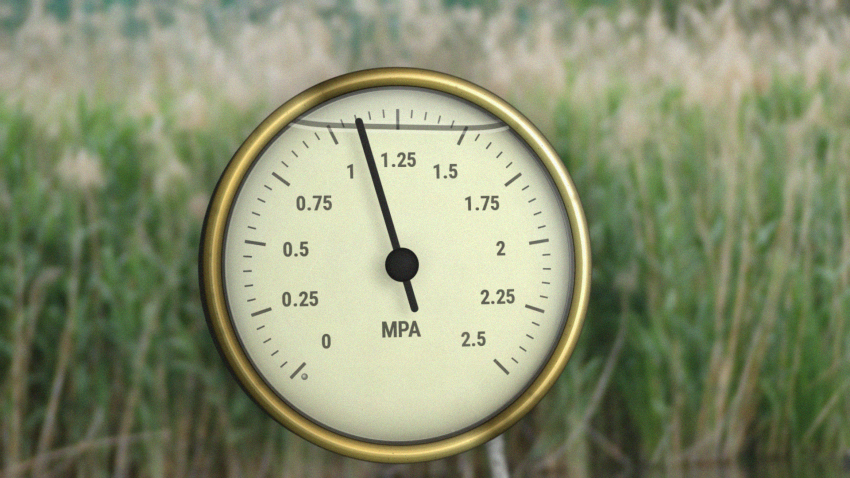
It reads 1.1 MPa
